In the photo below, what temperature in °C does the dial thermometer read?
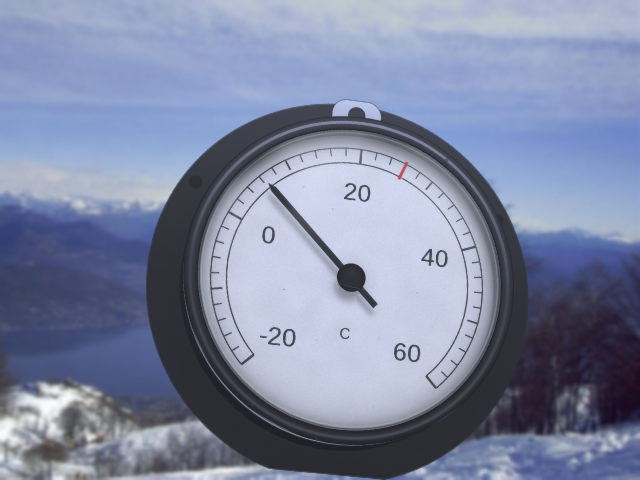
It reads 6 °C
